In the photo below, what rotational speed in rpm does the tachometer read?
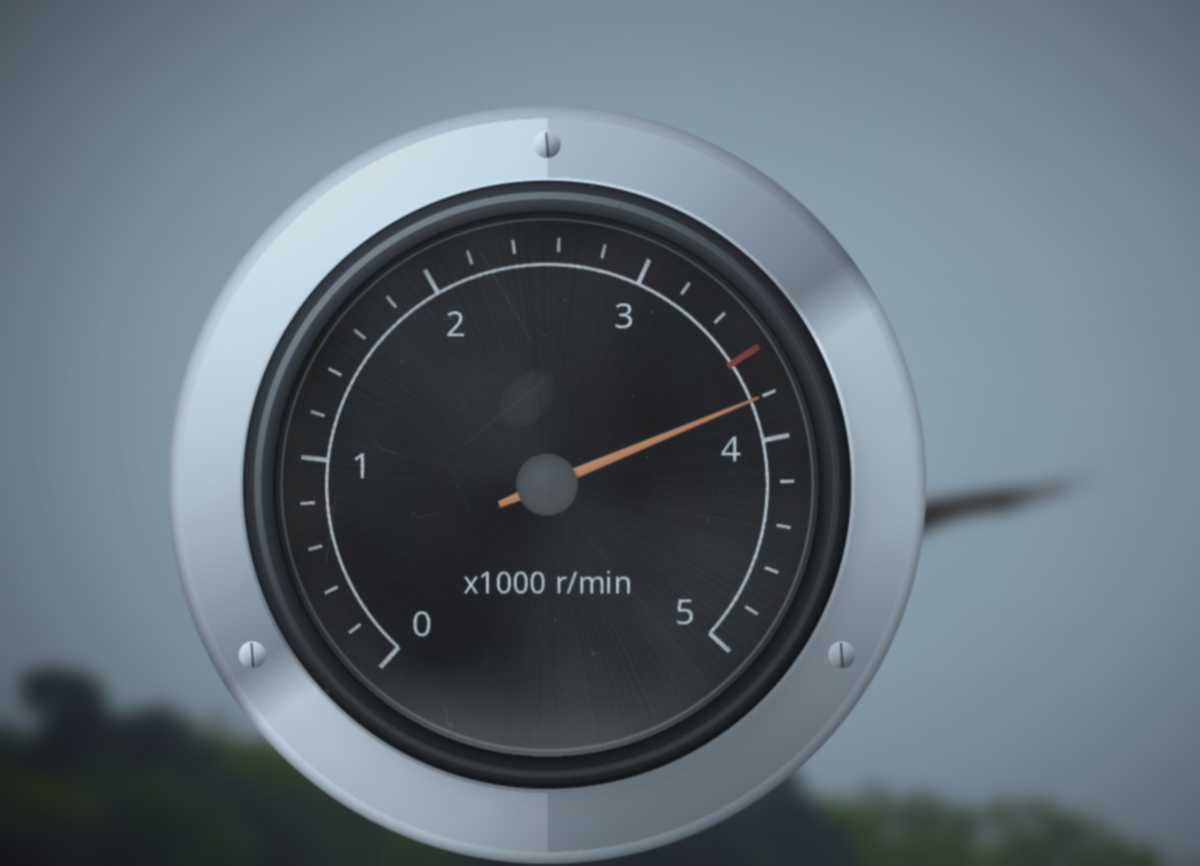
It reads 3800 rpm
